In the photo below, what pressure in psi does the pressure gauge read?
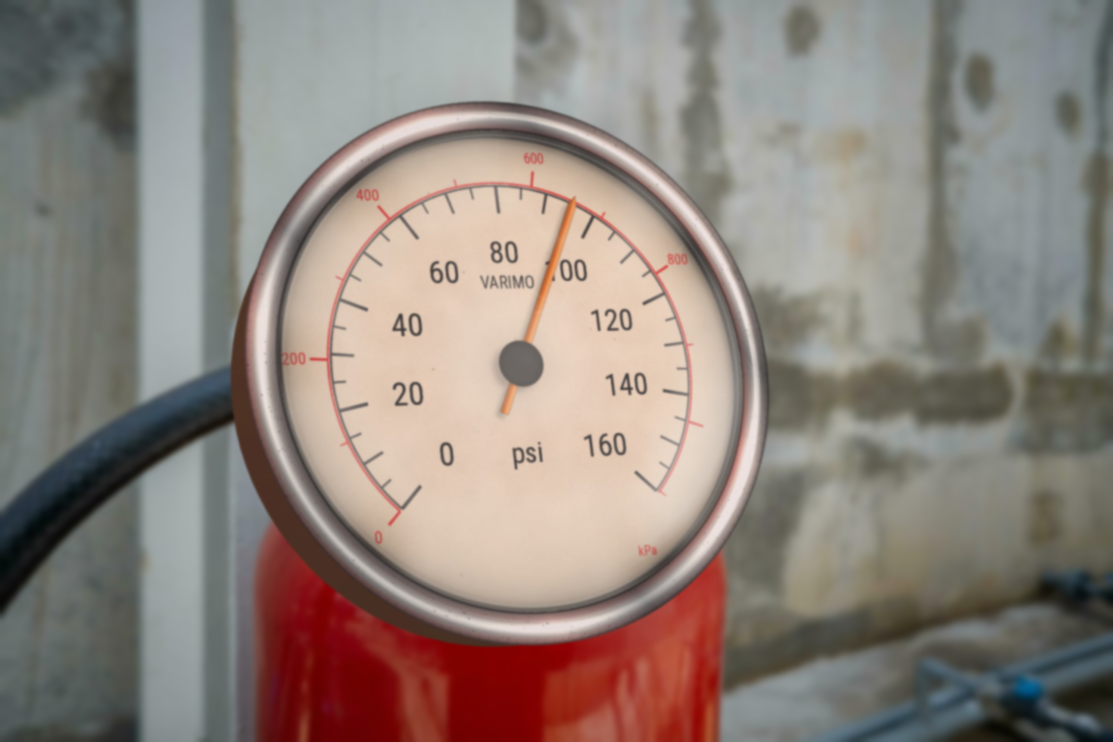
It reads 95 psi
